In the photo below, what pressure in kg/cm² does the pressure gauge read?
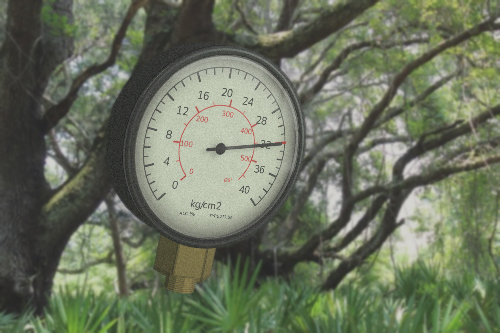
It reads 32 kg/cm²
